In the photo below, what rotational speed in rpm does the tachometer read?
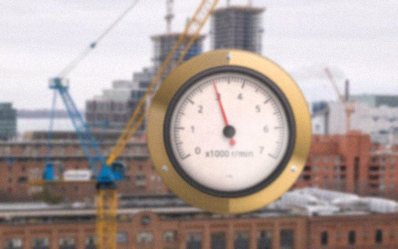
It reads 3000 rpm
